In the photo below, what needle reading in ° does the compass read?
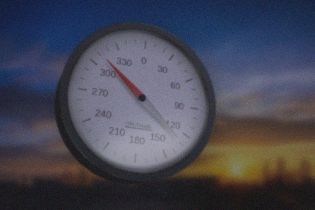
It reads 310 °
